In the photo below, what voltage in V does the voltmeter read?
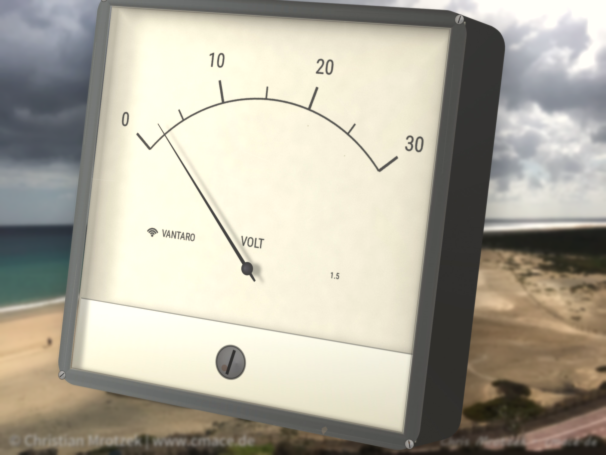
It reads 2.5 V
